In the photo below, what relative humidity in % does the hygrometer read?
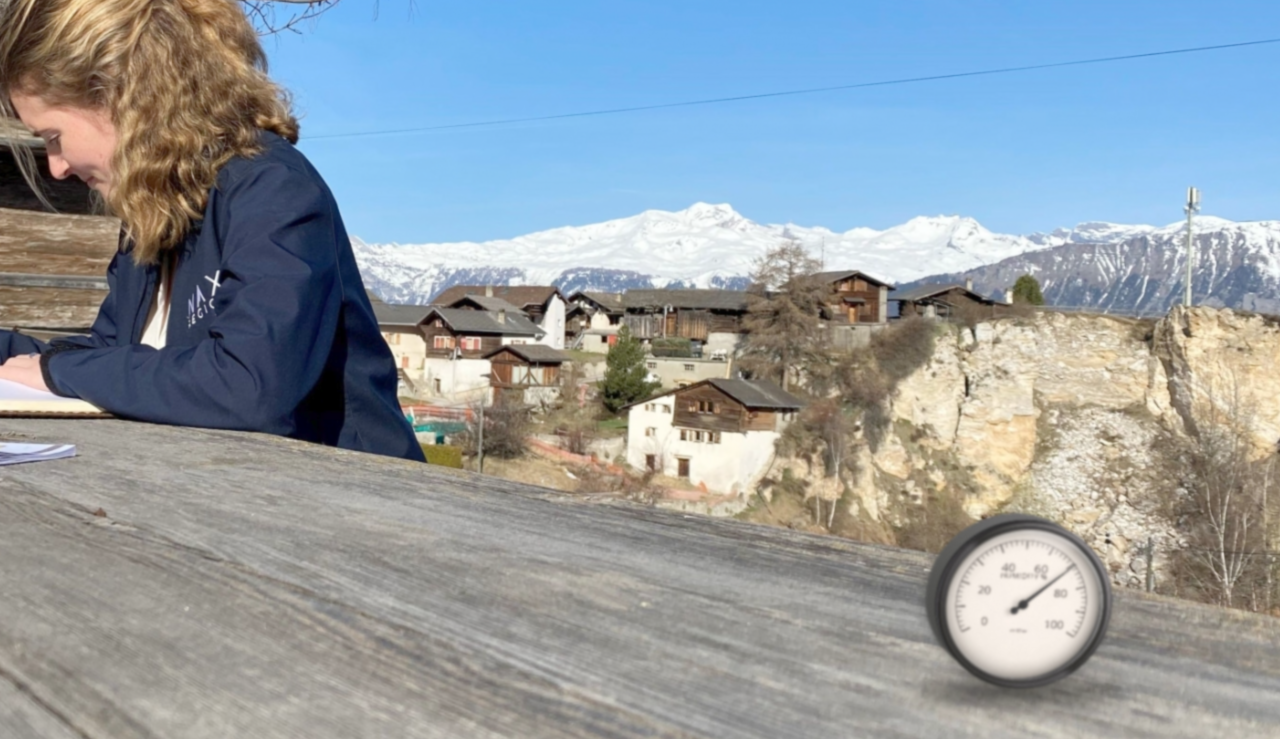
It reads 70 %
